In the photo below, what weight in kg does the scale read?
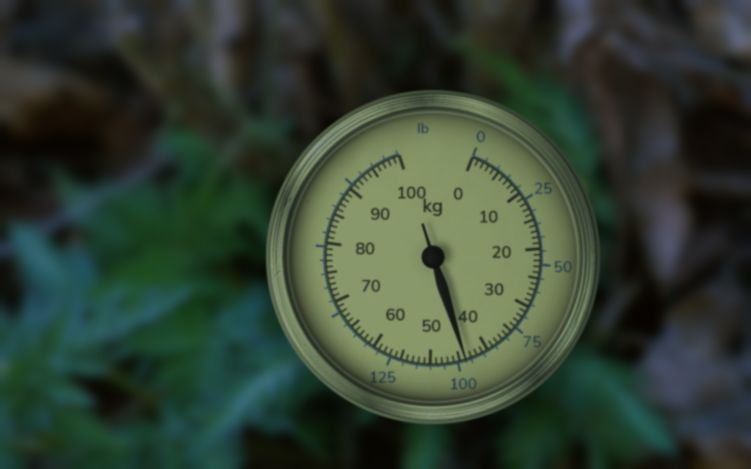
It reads 44 kg
